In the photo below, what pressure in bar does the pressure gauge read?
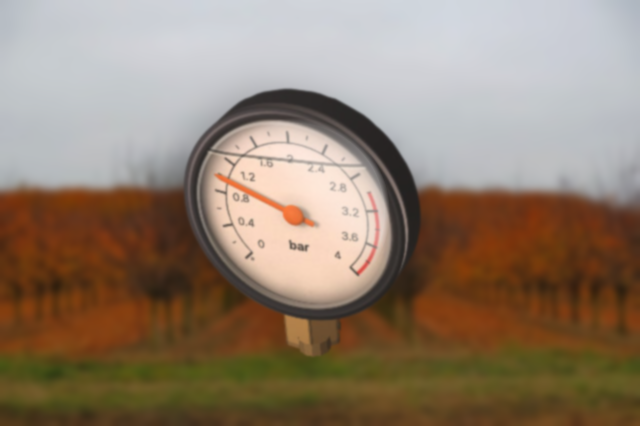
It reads 1 bar
